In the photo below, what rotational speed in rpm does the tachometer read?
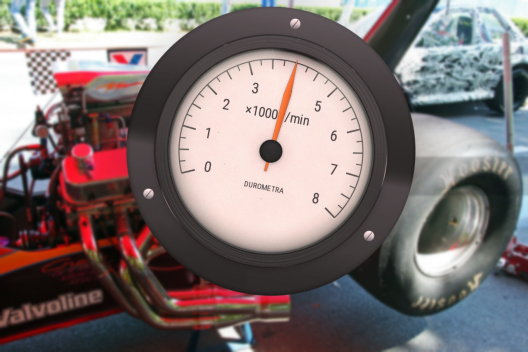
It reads 4000 rpm
